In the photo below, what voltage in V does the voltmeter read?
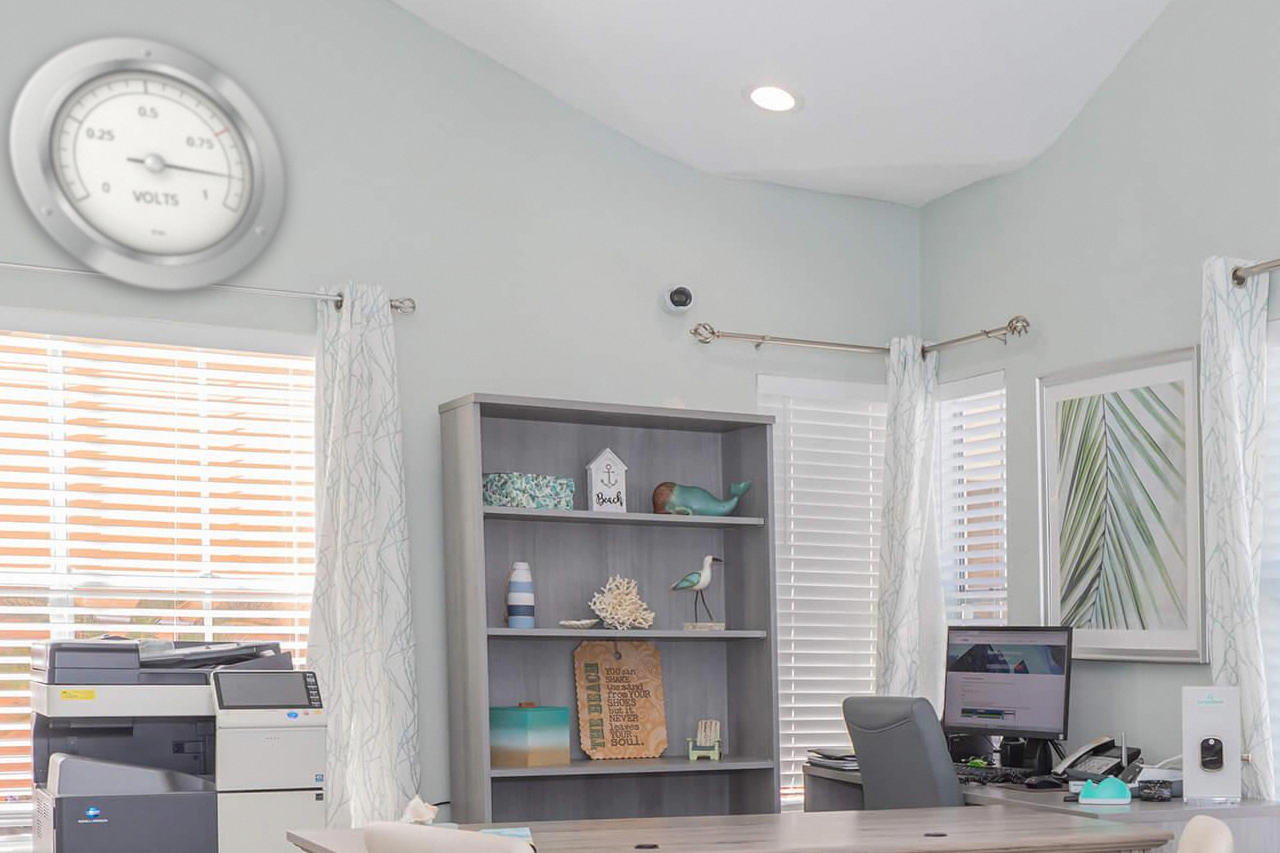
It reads 0.9 V
